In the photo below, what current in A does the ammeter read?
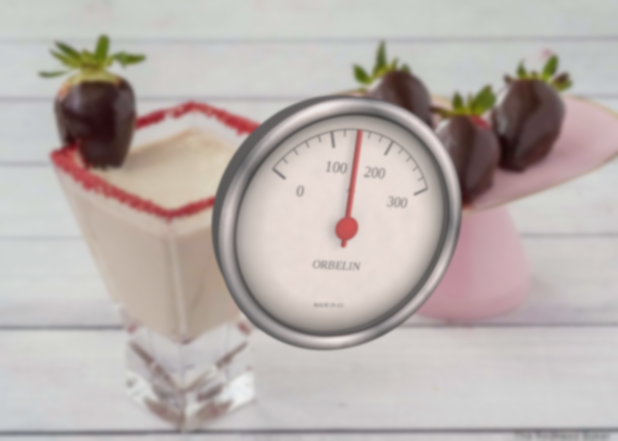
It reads 140 A
